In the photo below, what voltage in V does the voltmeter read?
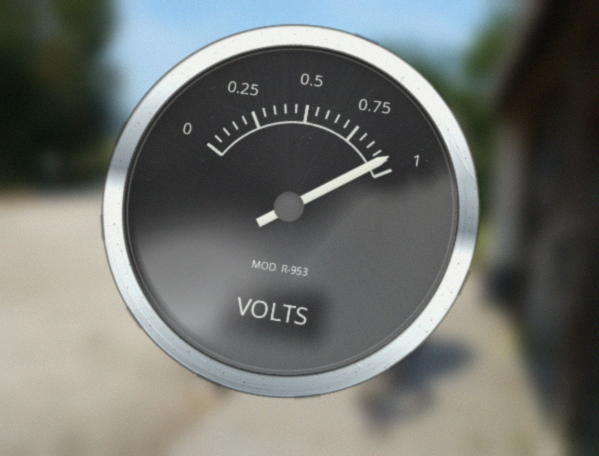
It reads 0.95 V
